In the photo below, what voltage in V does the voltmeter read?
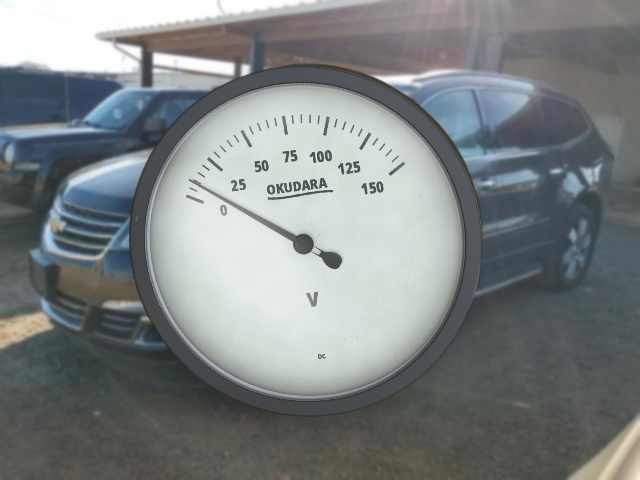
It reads 10 V
